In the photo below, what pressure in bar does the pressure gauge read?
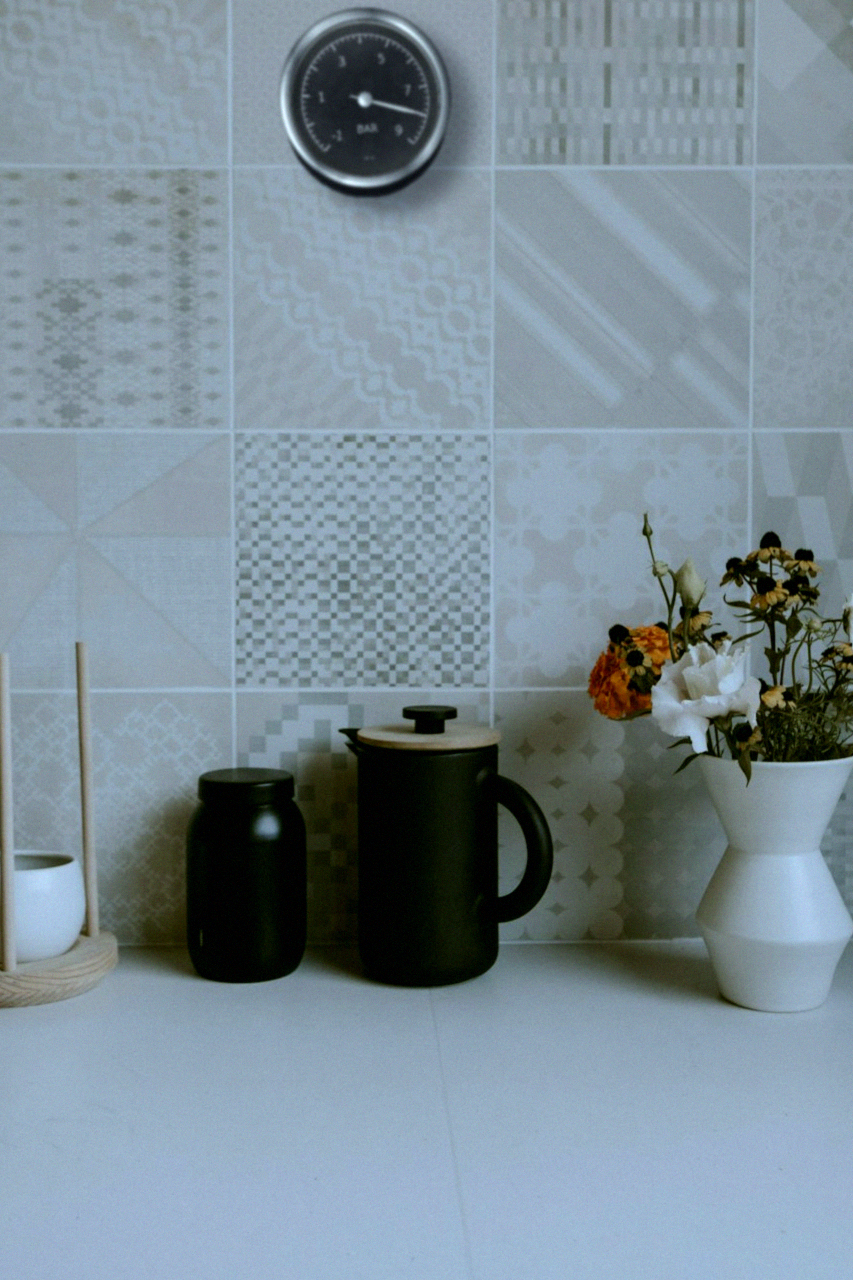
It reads 8 bar
